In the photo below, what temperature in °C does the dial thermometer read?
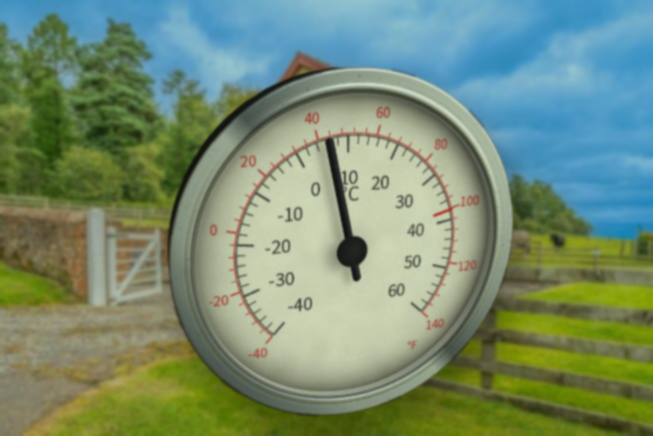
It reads 6 °C
